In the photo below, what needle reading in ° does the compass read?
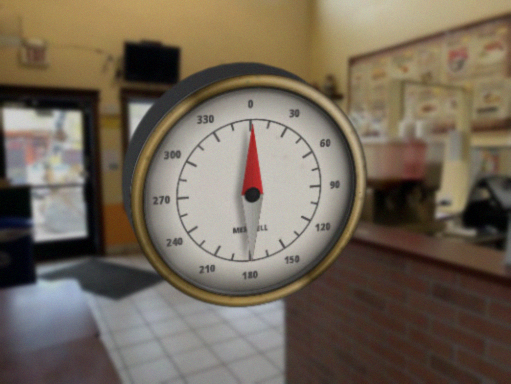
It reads 0 °
